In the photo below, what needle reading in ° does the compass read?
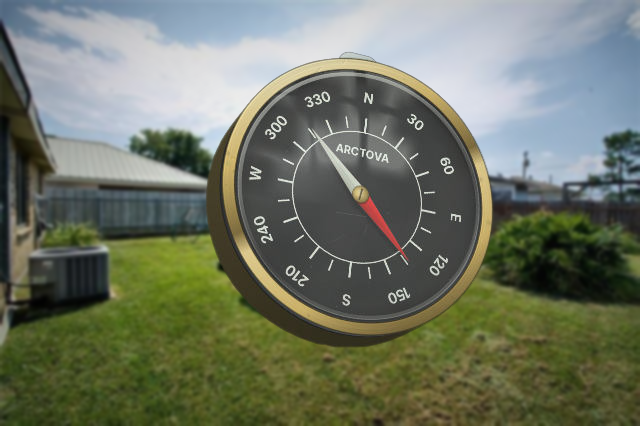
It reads 135 °
